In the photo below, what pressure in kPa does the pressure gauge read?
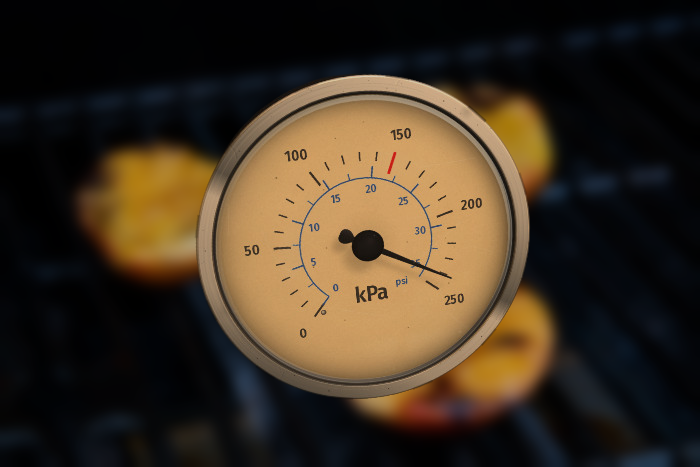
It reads 240 kPa
